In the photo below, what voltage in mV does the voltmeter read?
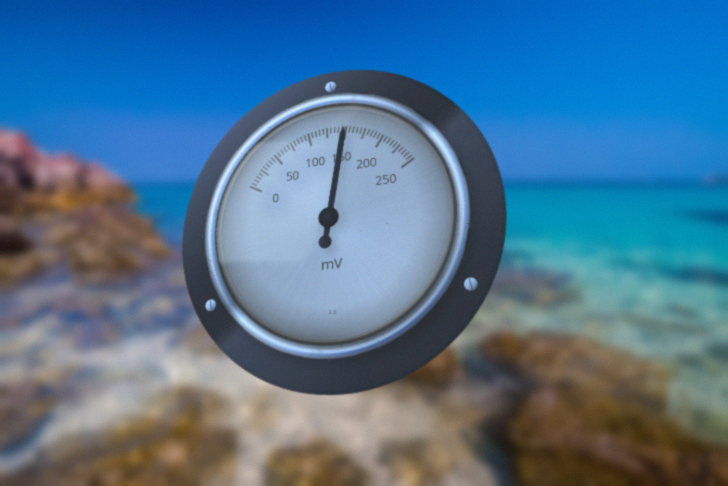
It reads 150 mV
